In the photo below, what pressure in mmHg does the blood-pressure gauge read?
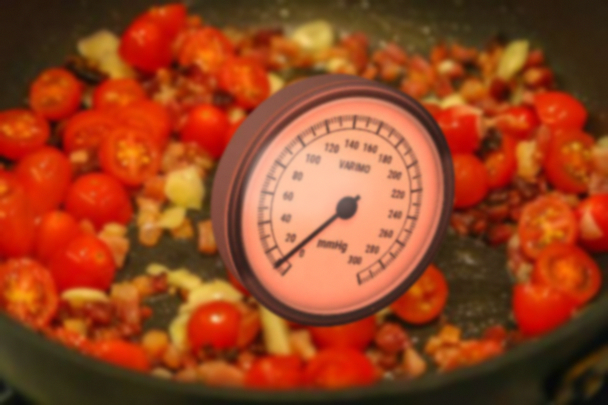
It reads 10 mmHg
